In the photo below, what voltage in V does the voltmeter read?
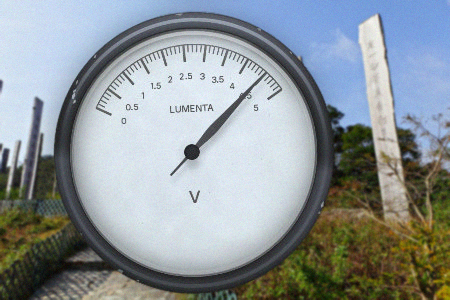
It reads 4.5 V
